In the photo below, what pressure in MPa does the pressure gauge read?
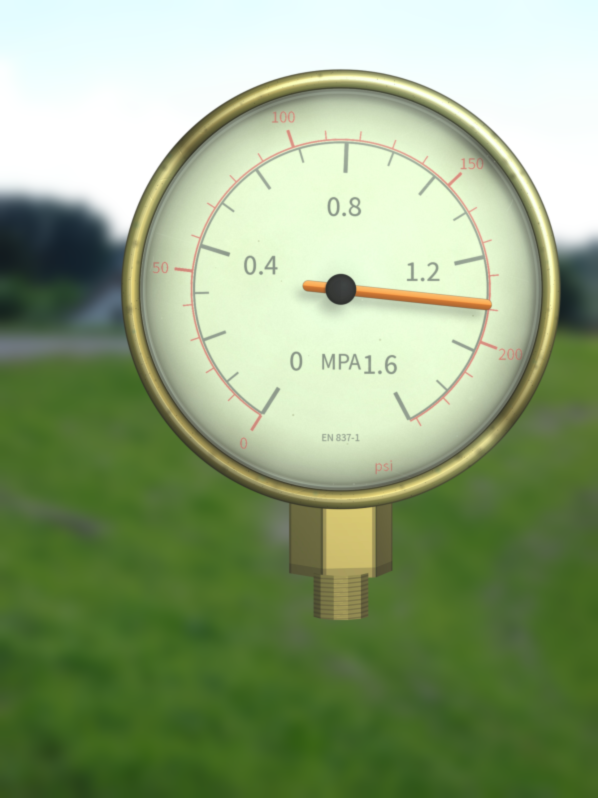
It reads 1.3 MPa
